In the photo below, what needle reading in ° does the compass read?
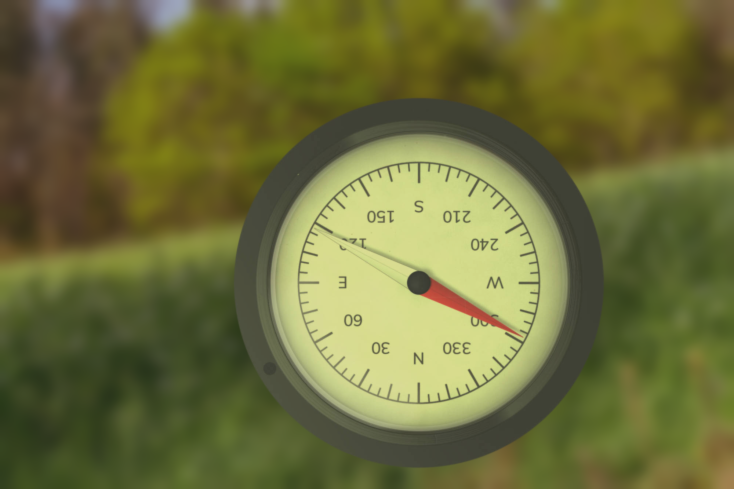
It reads 297.5 °
